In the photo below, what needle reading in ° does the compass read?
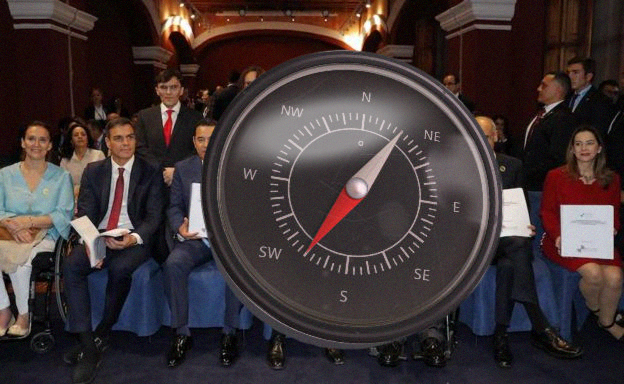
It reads 210 °
